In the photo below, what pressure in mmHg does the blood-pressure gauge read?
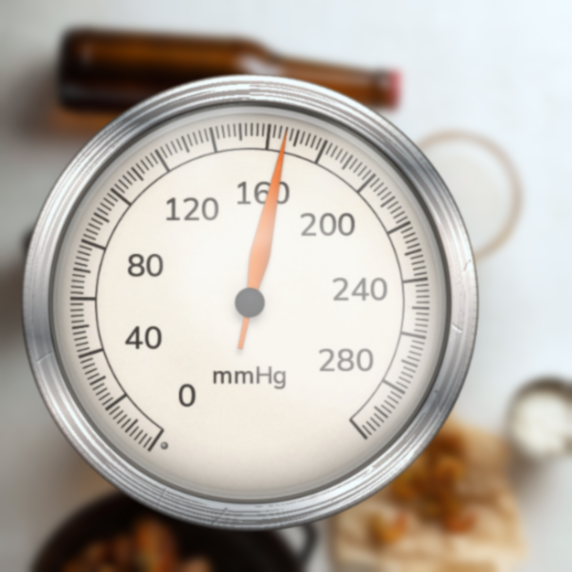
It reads 166 mmHg
